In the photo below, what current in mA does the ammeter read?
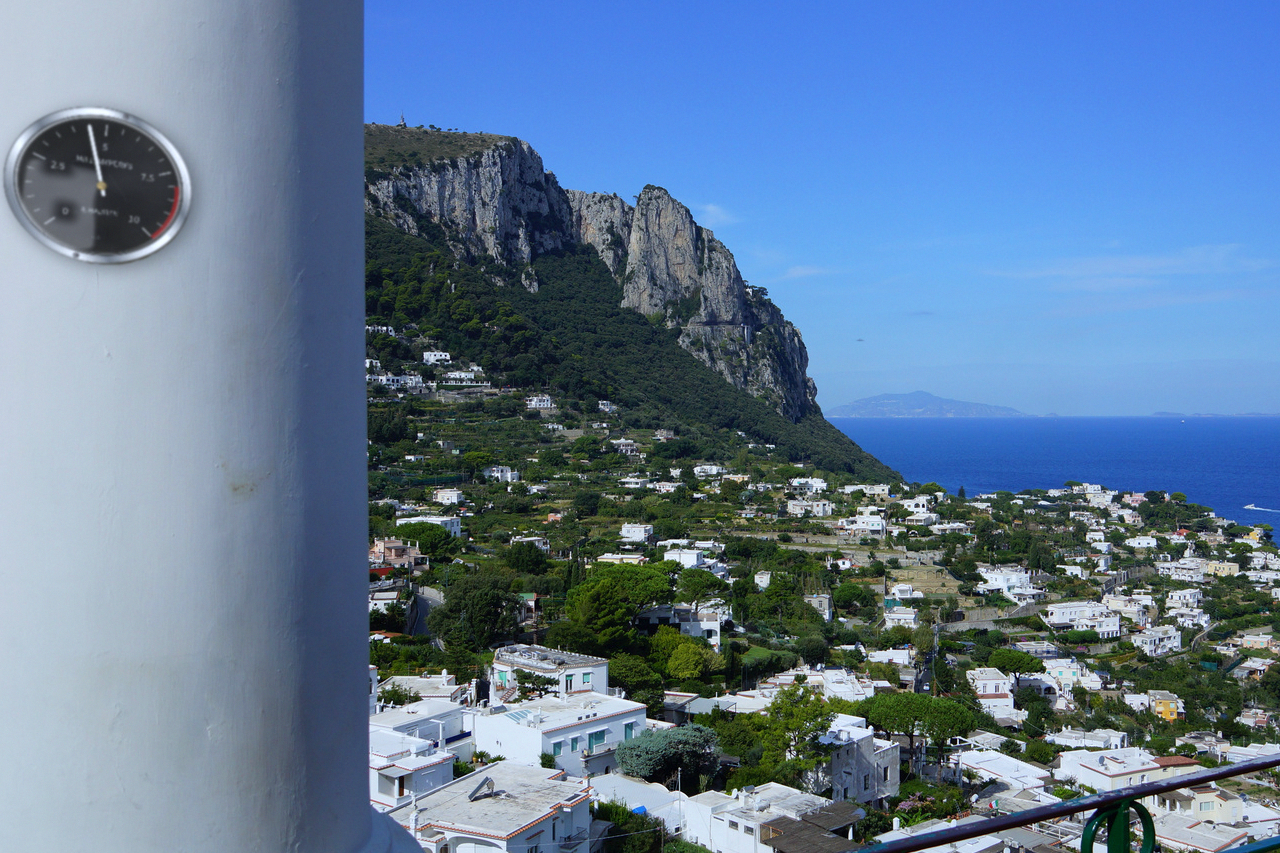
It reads 4.5 mA
